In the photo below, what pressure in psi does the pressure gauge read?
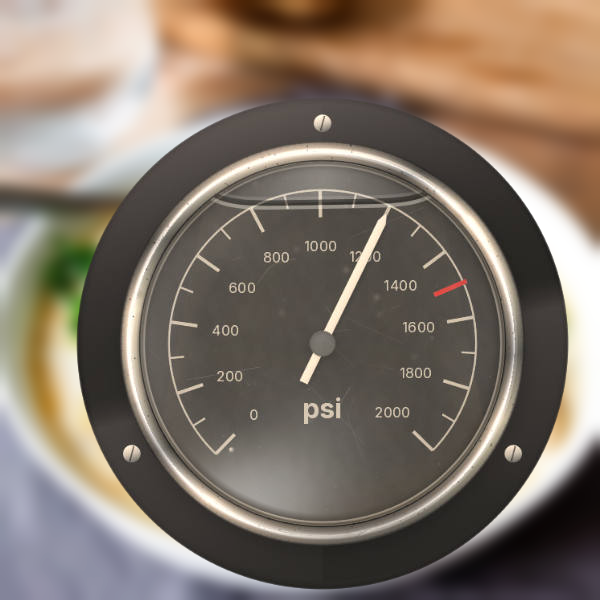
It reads 1200 psi
